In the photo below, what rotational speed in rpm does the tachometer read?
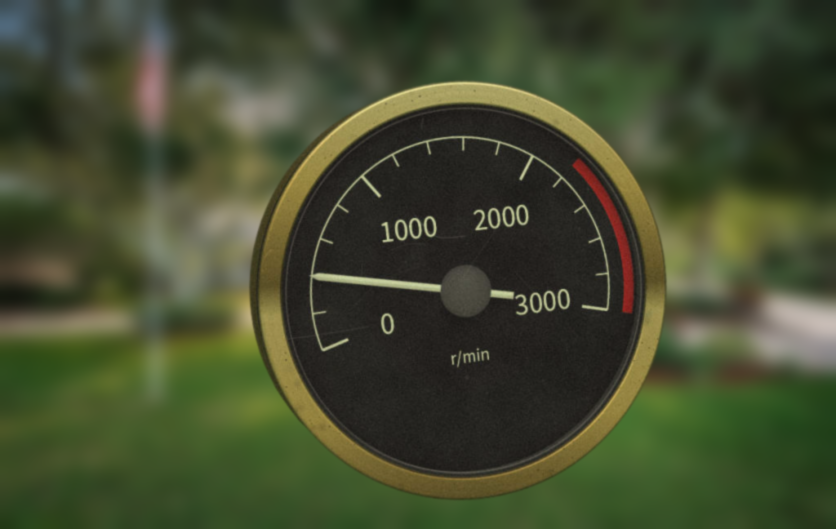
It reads 400 rpm
